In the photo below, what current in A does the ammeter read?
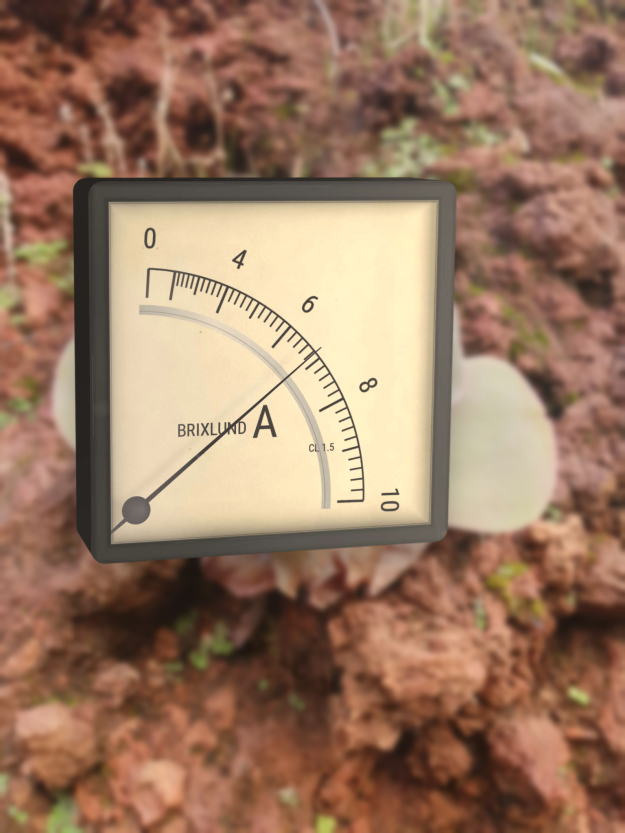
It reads 6.8 A
